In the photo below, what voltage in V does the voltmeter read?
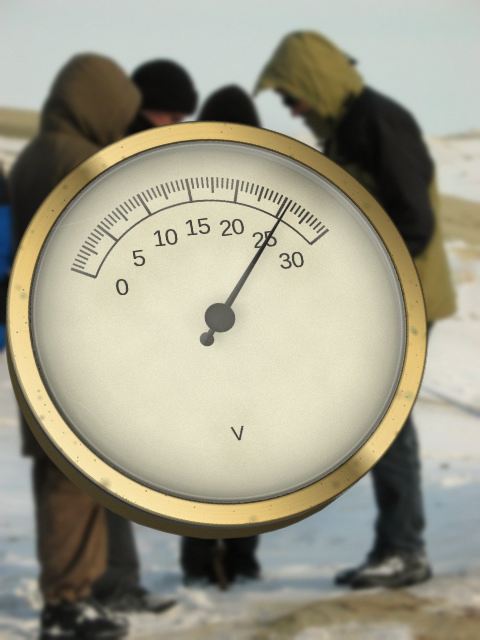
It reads 25.5 V
